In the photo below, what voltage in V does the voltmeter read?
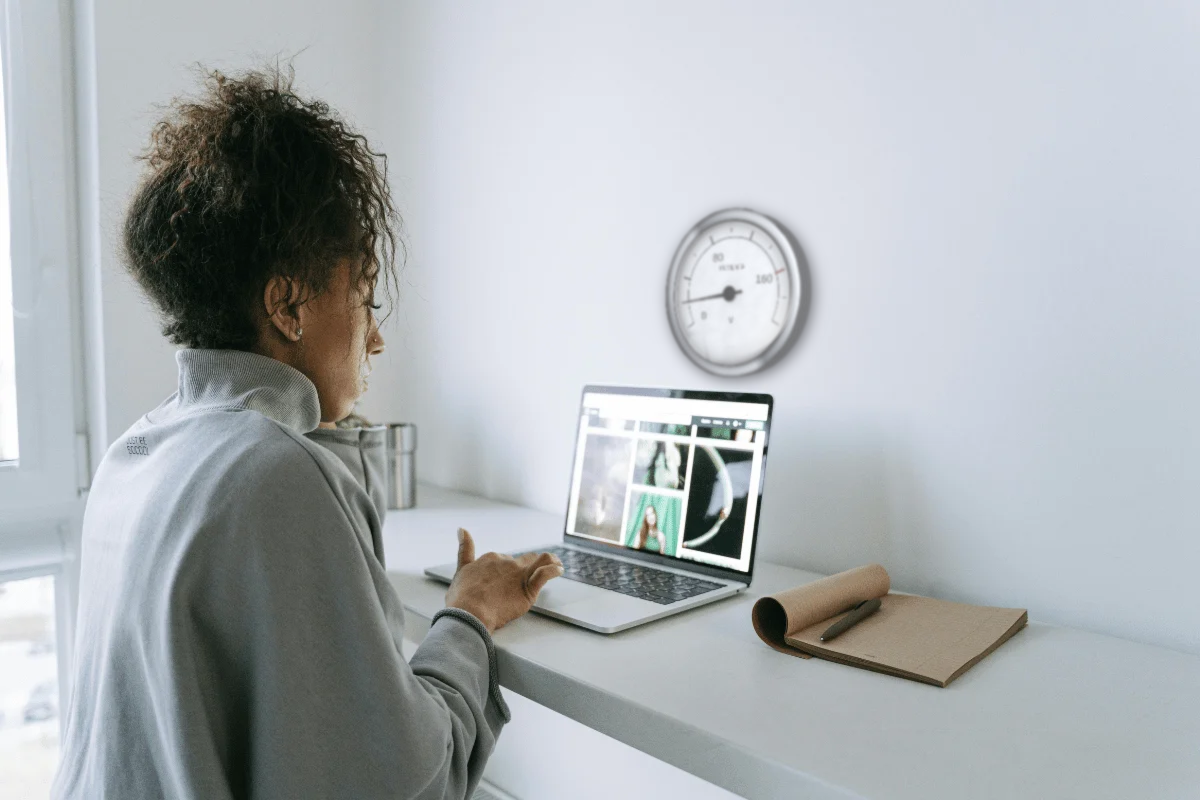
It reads 20 V
